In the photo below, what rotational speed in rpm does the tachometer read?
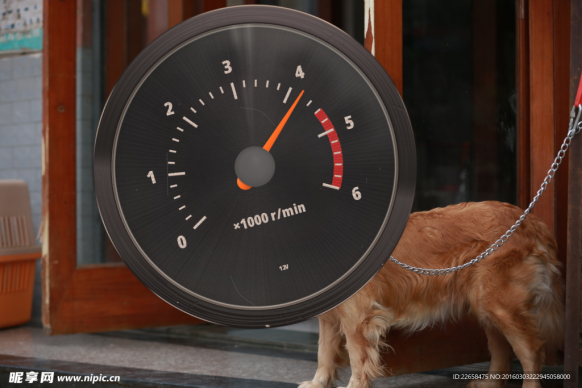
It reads 4200 rpm
